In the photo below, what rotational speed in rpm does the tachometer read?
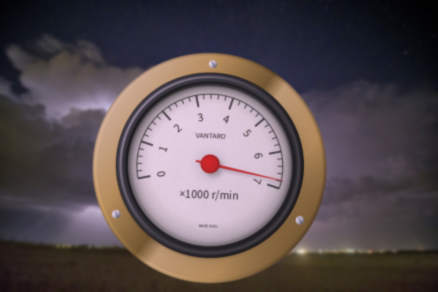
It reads 6800 rpm
